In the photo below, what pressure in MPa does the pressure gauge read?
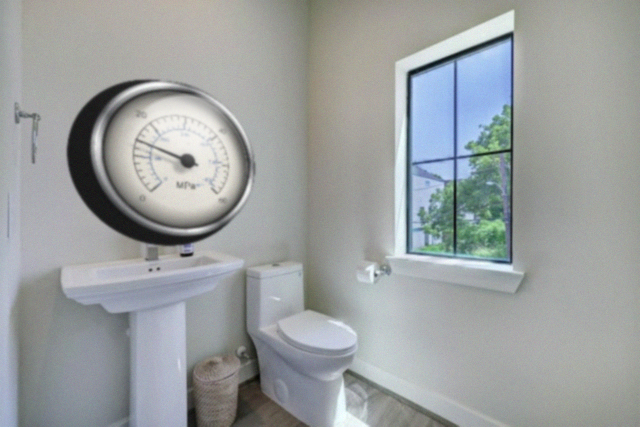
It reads 14 MPa
